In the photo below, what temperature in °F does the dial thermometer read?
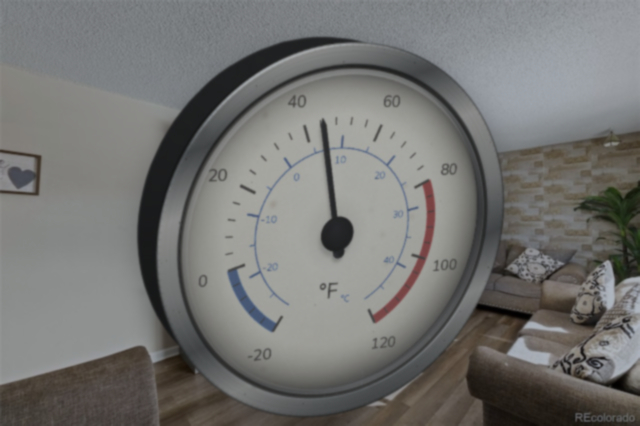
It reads 44 °F
